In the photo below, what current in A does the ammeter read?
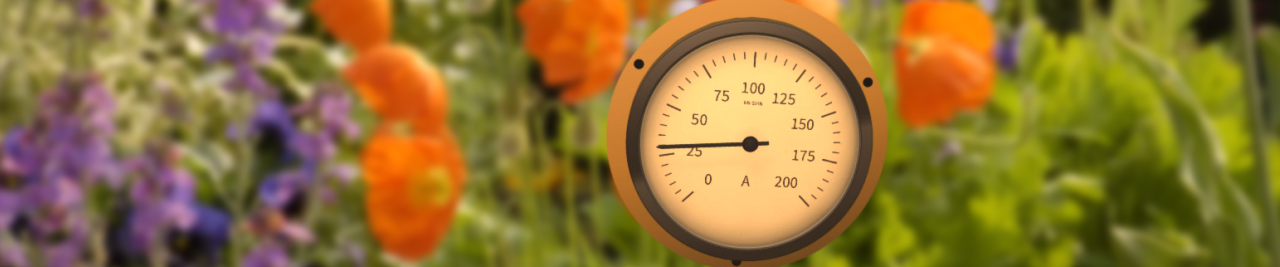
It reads 30 A
